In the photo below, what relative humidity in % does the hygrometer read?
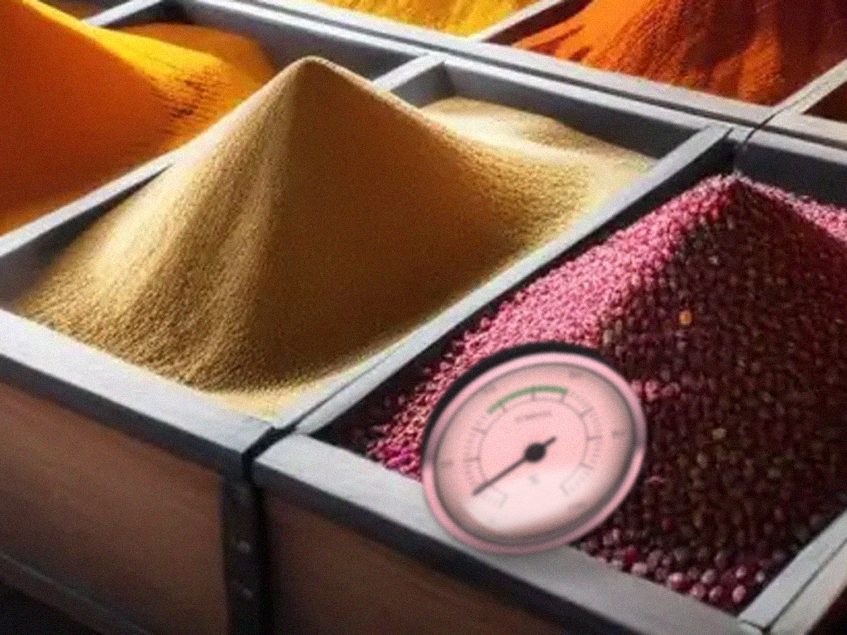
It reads 10 %
